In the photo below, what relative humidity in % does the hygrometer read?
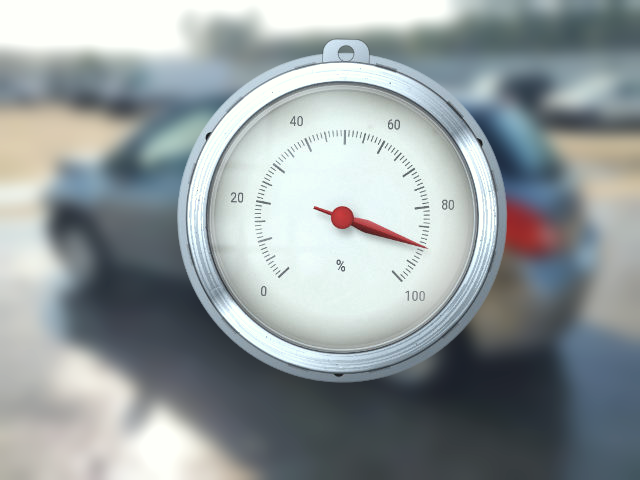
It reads 90 %
